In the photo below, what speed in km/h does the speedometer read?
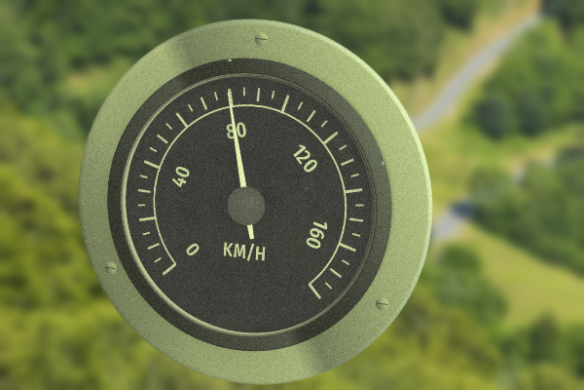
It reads 80 km/h
